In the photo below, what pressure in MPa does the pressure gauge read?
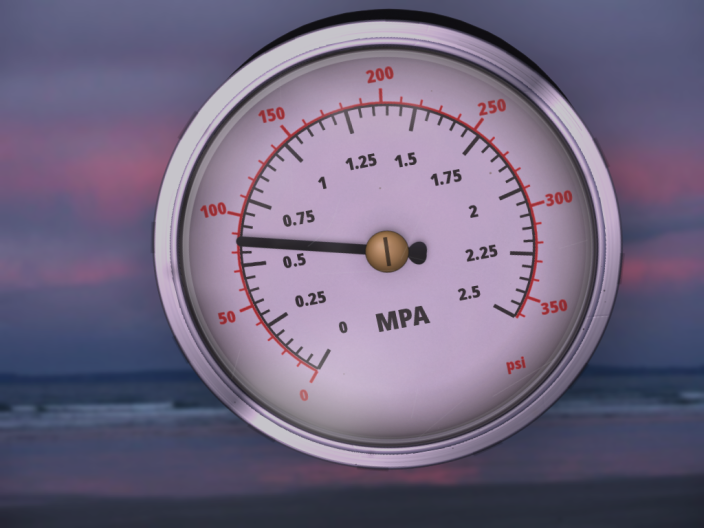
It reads 0.6 MPa
